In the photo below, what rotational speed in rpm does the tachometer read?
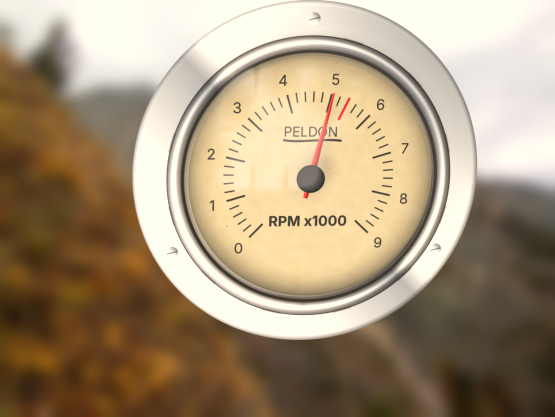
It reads 5000 rpm
